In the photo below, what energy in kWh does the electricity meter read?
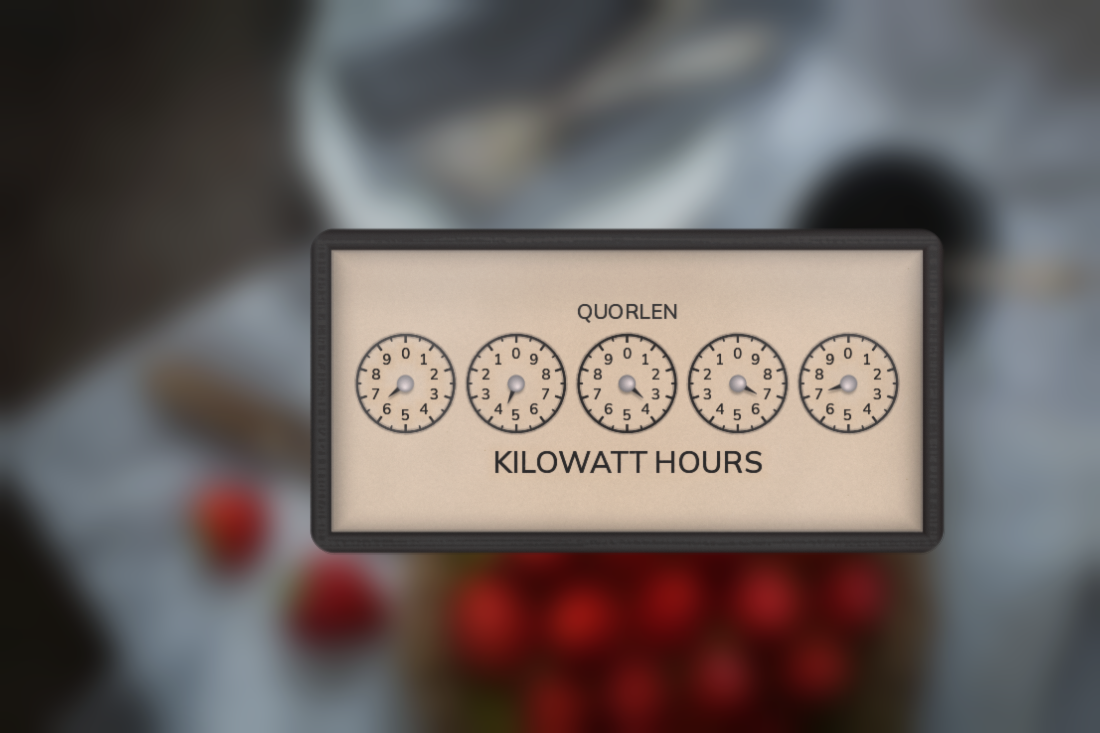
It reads 64367 kWh
